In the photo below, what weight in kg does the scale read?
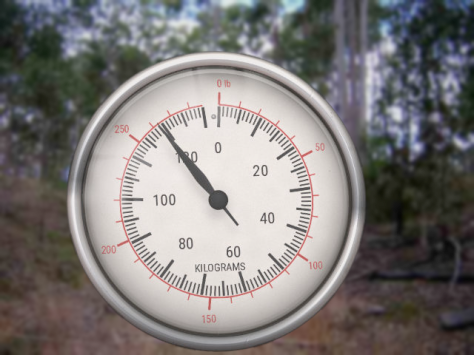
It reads 119 kg
